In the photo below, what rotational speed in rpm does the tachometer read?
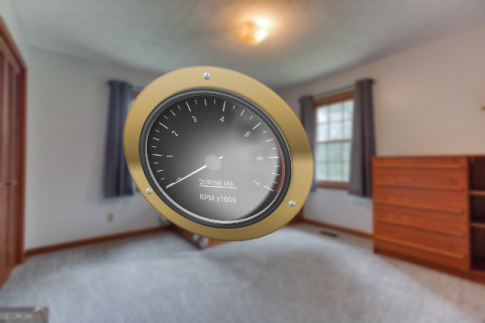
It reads 0 rpm
